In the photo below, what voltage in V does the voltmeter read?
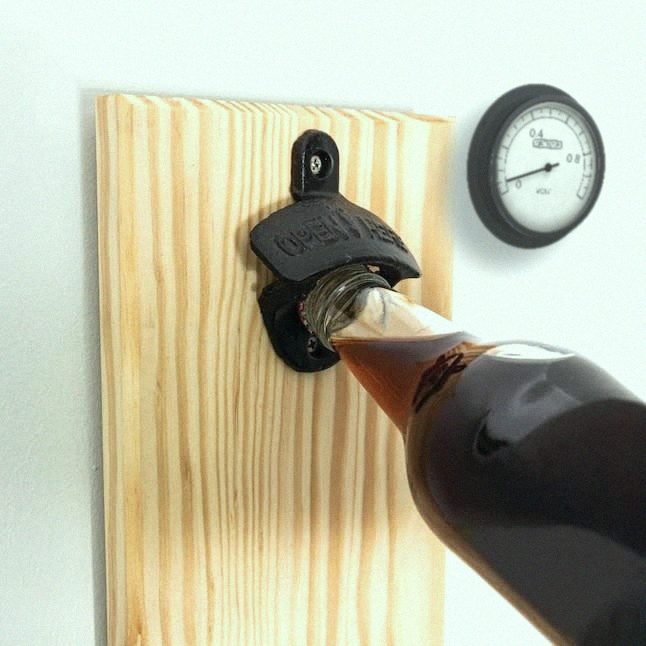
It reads 0.05 V
